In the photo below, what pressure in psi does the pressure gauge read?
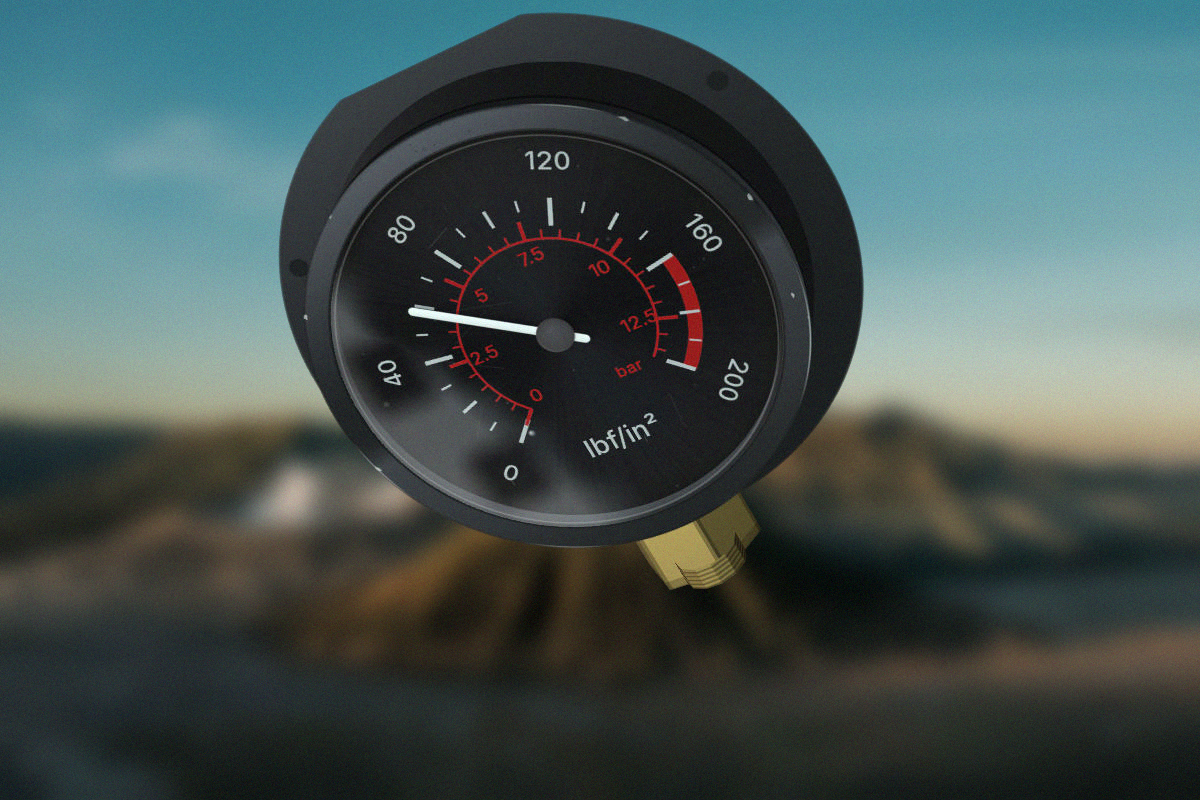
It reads 60 psi
